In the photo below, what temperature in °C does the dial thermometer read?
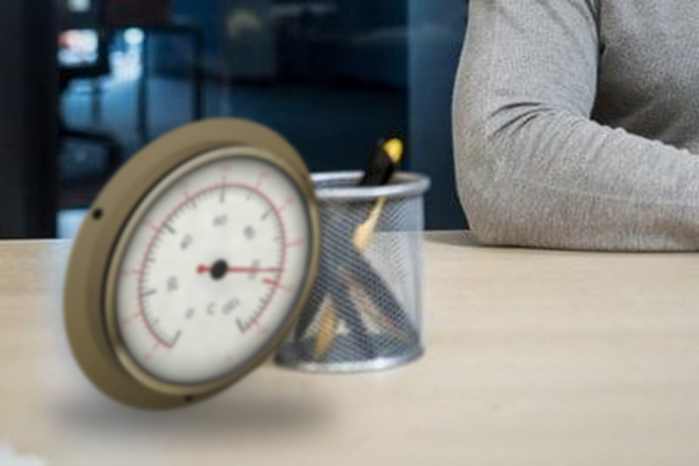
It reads 100 °C
